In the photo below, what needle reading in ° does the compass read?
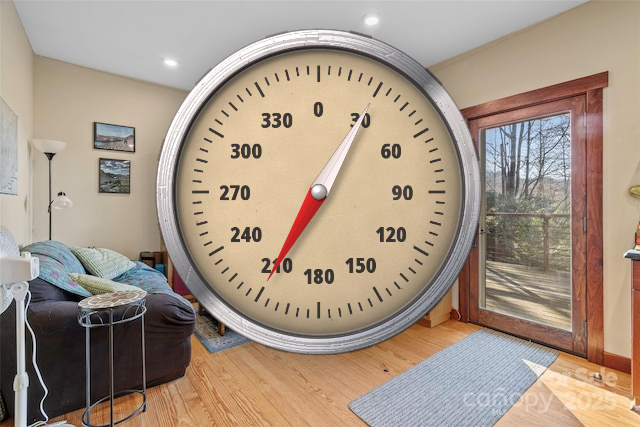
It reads 210 °
